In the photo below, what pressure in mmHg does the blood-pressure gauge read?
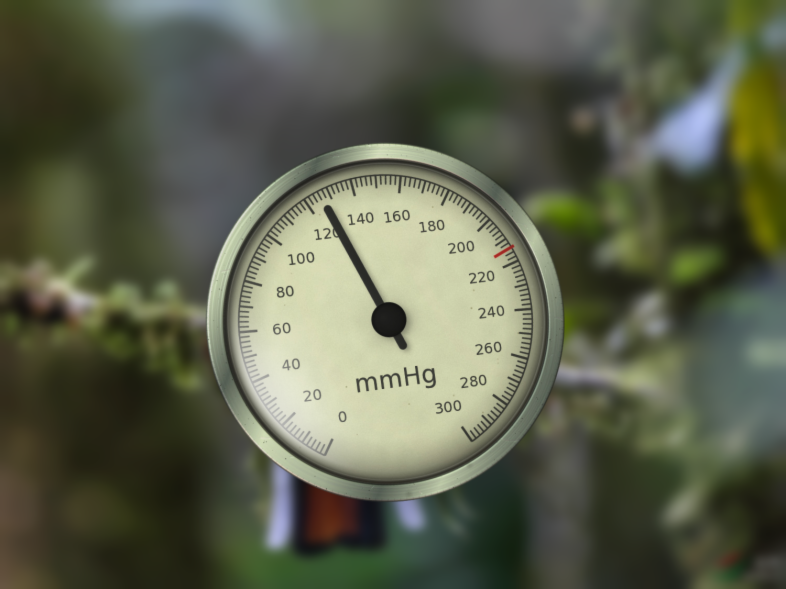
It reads 126 mmHg
